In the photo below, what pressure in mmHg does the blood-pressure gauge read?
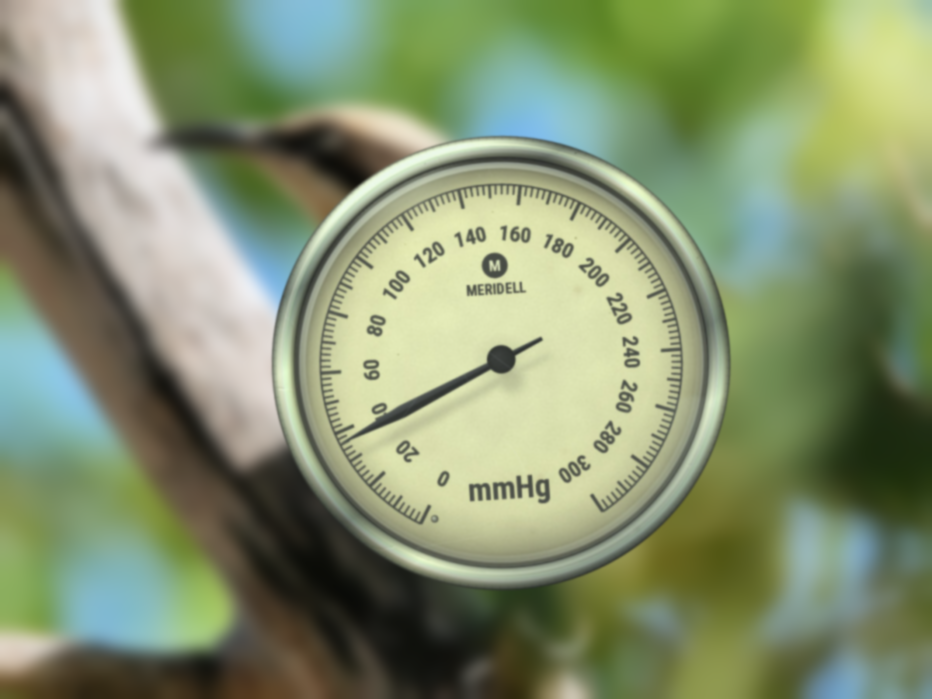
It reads 36 mmHg
